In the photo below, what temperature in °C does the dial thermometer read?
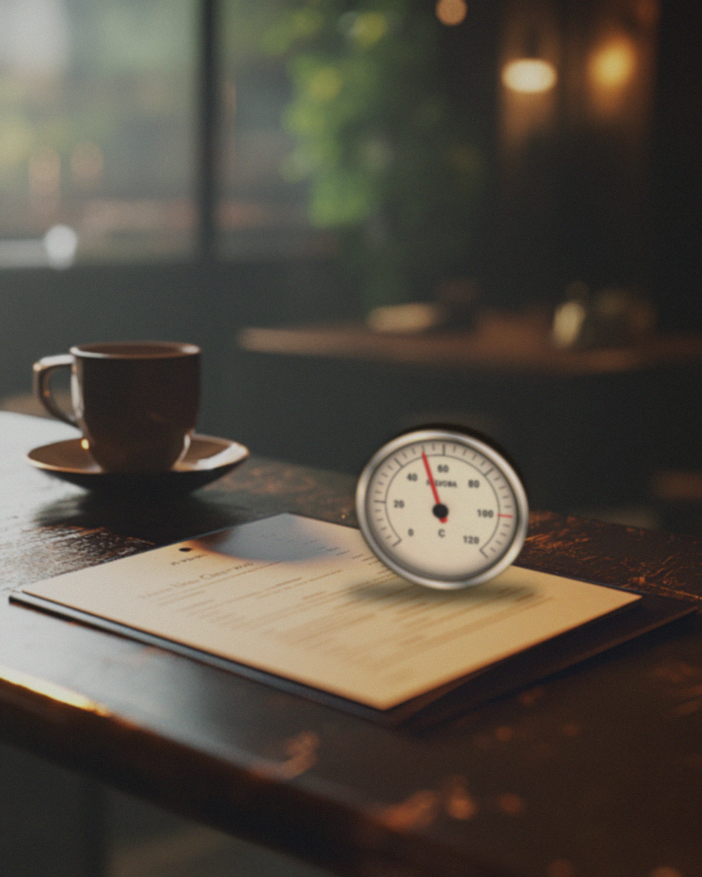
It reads 52 °C
